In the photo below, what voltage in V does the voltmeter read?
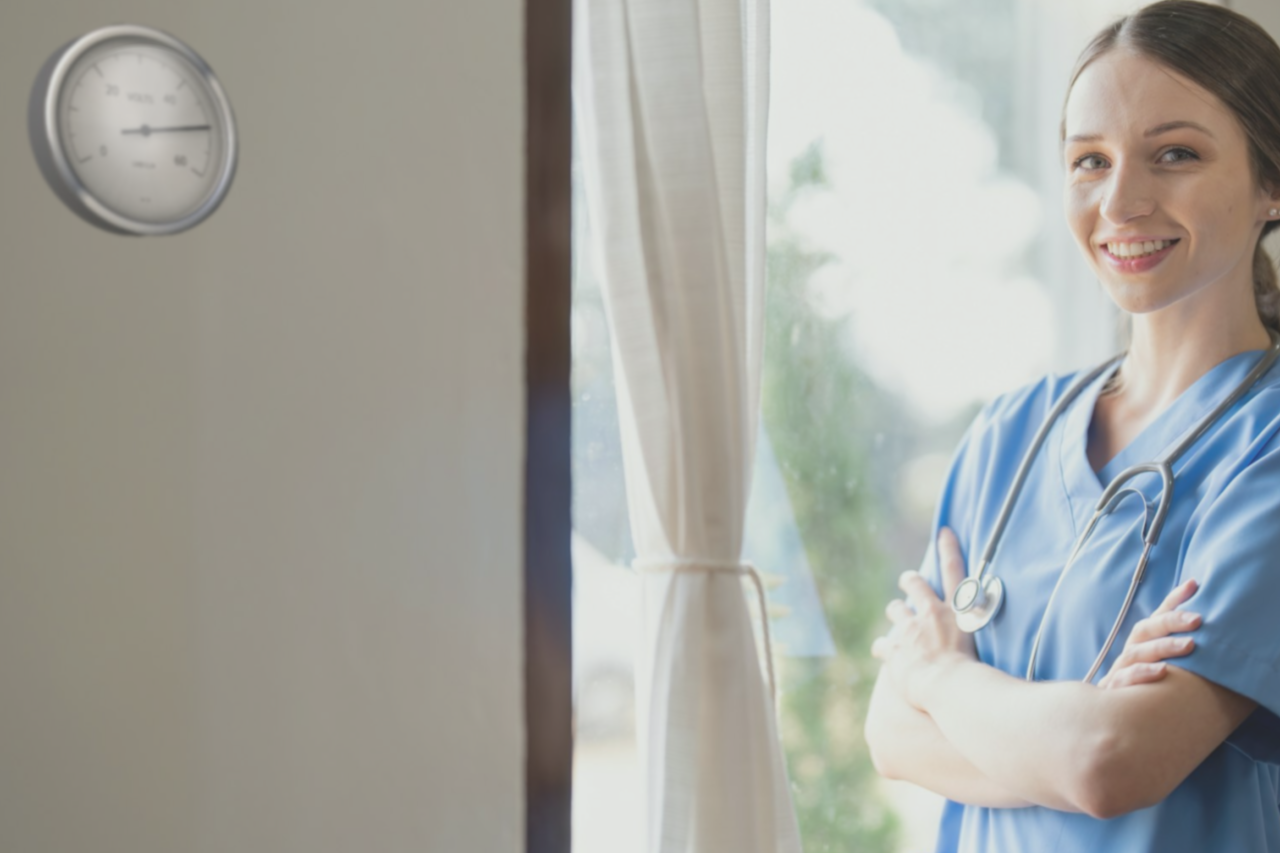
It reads 50 V
